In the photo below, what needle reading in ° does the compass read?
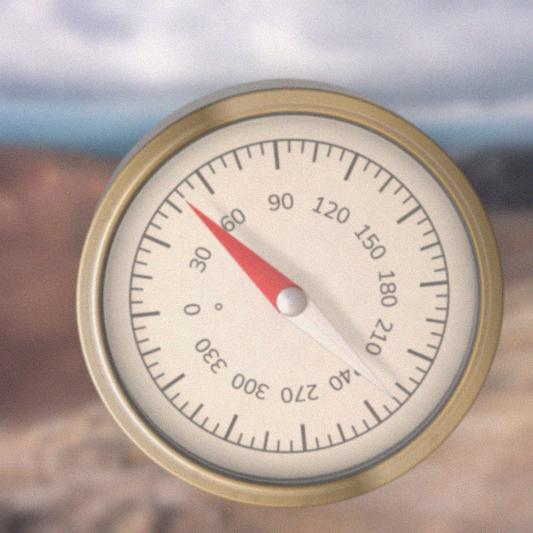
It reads 50 °
